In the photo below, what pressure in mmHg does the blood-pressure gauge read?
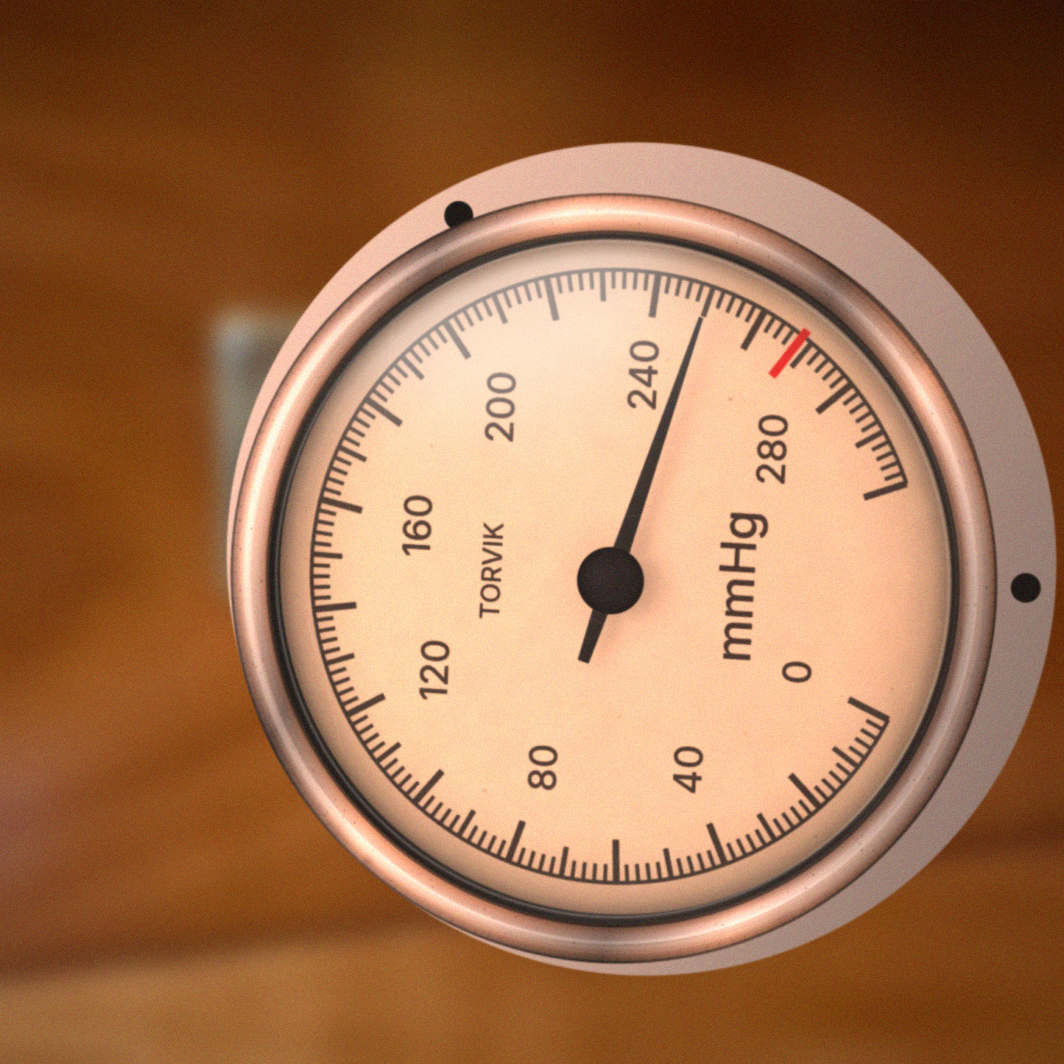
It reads 250 mmHg
